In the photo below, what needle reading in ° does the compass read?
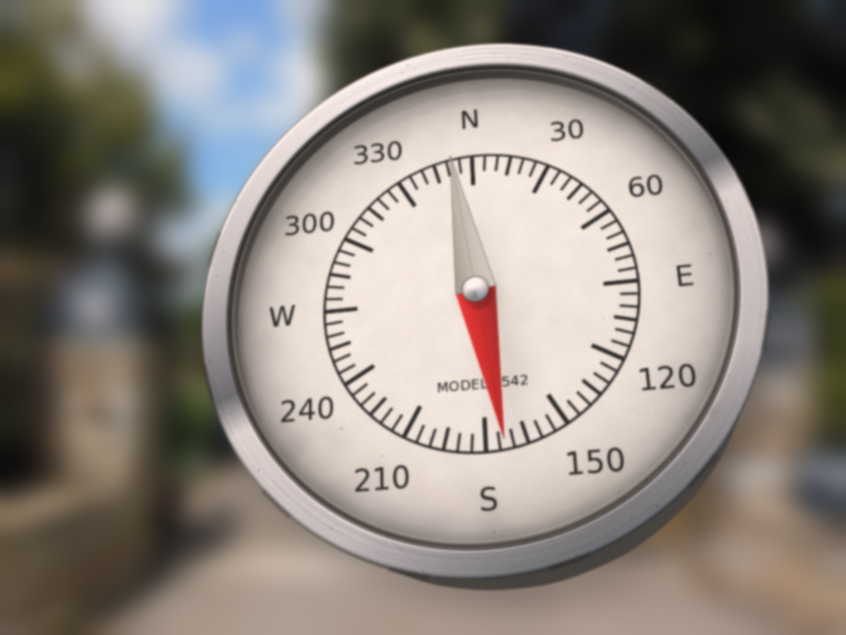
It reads 172.5 °
